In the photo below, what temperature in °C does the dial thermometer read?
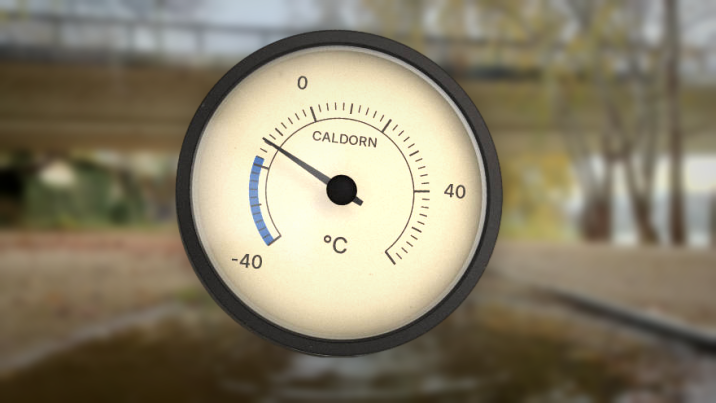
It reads -14 °C
